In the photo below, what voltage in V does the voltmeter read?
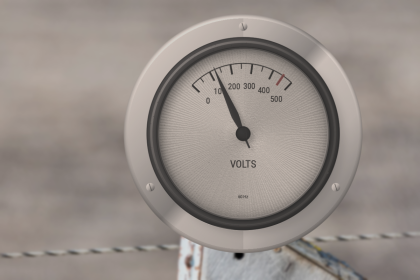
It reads 125 V
